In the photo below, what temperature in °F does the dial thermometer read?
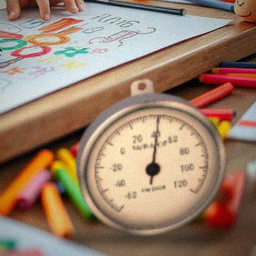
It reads 40 °F
